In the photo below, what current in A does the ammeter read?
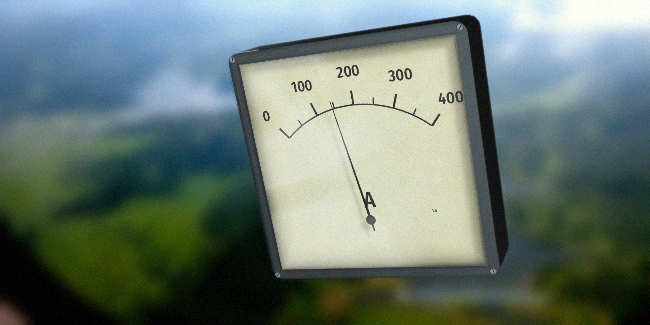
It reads 150 A
